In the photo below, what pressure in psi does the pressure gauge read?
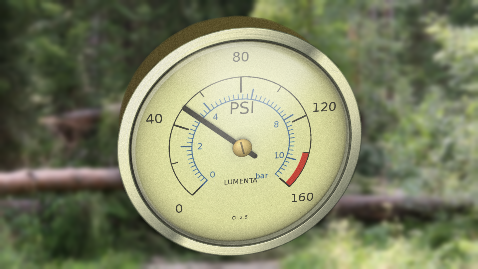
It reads 50 psi
